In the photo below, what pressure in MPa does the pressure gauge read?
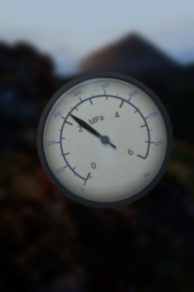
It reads 2.25 MPa
